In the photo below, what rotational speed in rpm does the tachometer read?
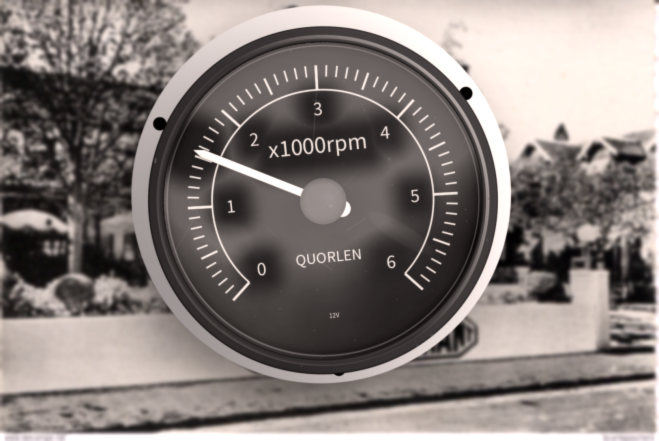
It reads 1550 rpm
